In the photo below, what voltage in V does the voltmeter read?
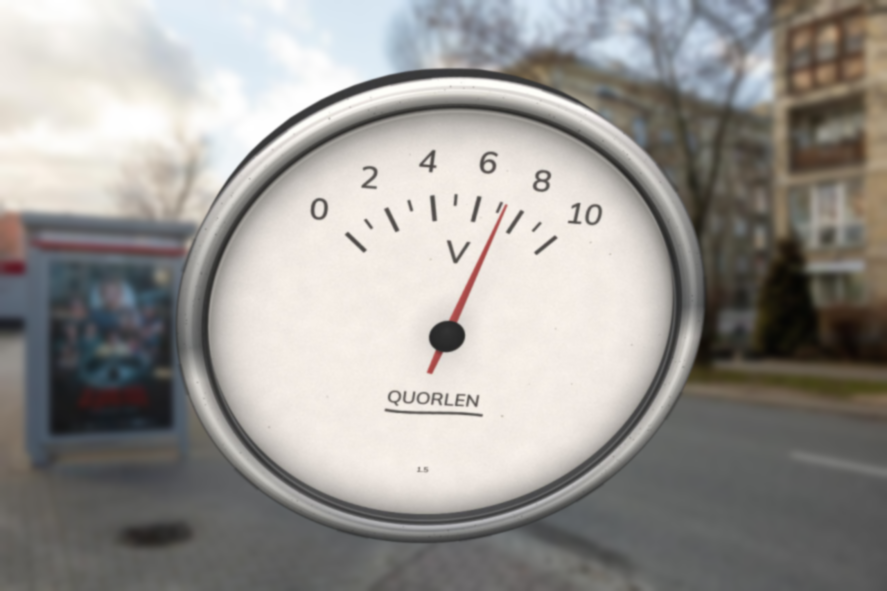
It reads 7 V
